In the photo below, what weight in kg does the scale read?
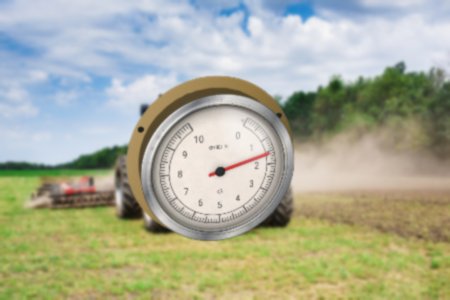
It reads 1.5 kg
